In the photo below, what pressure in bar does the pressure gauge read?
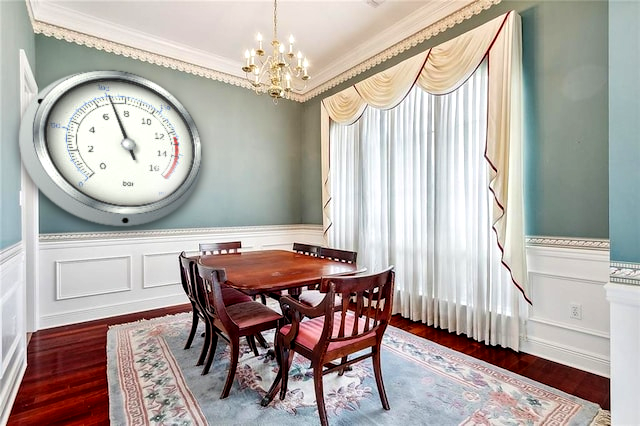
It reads 7 bar
